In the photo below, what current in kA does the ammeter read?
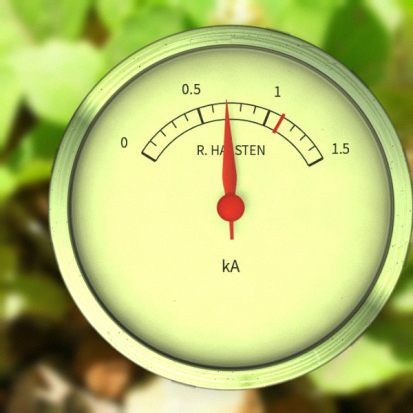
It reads 0.7 kA
